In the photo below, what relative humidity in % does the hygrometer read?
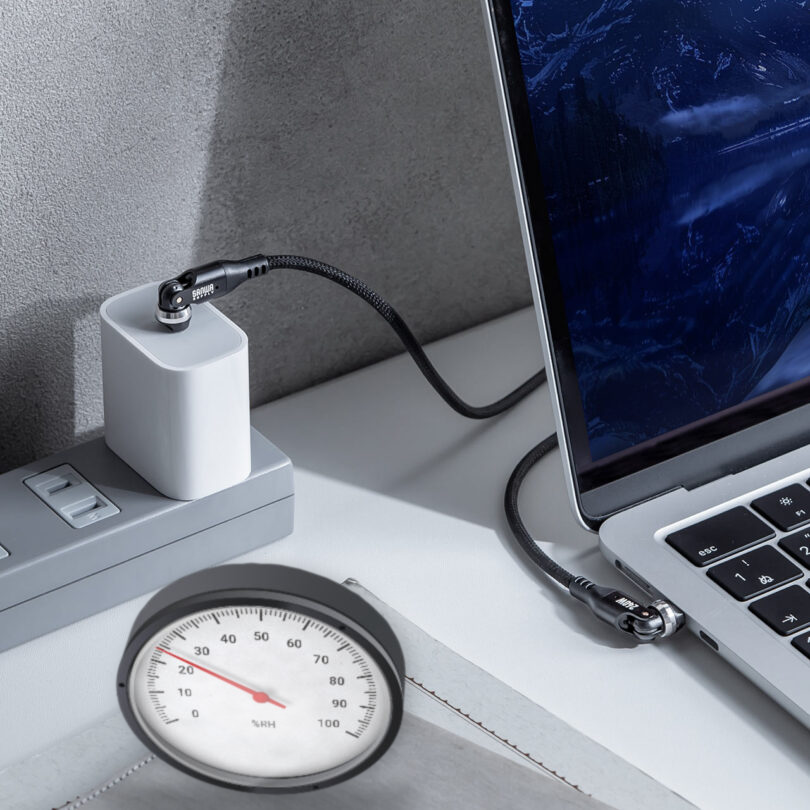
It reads 25 %
